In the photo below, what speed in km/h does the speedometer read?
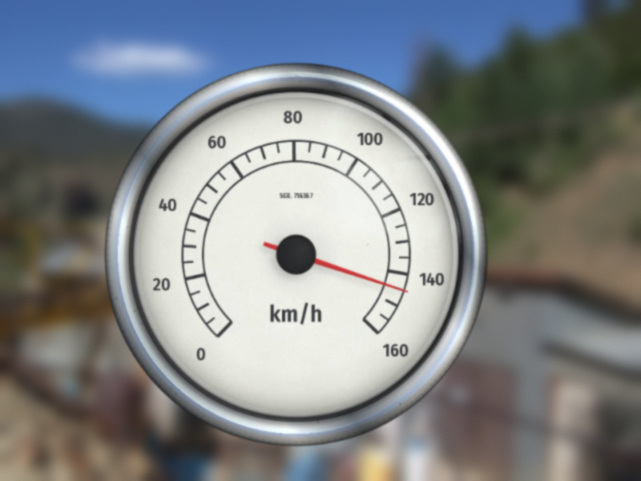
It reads 145 km/h
